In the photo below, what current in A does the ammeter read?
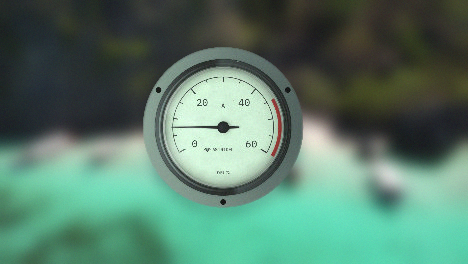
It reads 7.5 A
